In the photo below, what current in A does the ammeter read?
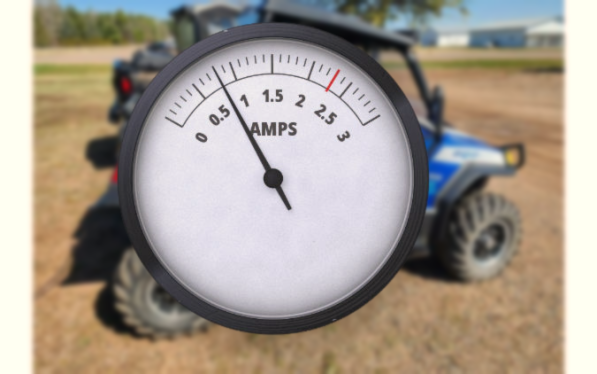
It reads 0.8 A
